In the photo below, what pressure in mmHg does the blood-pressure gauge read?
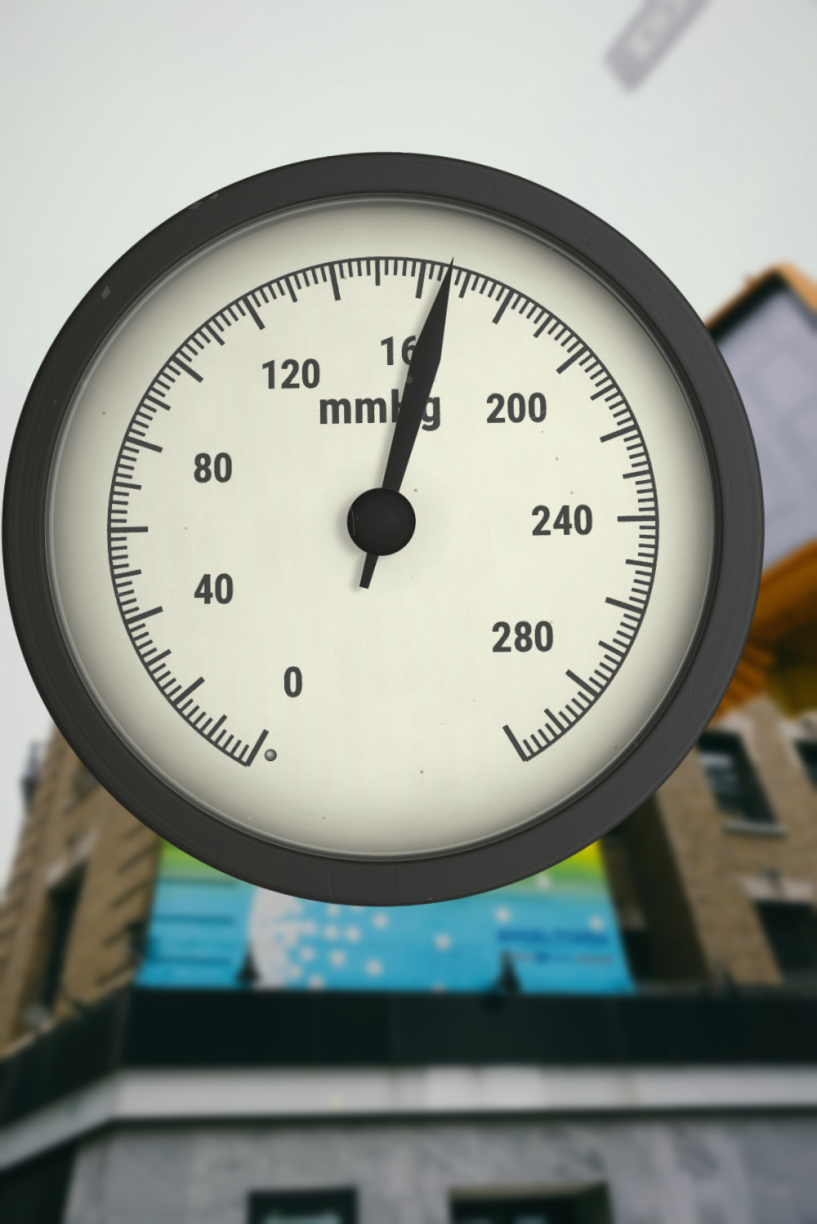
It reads 166 mmHg
